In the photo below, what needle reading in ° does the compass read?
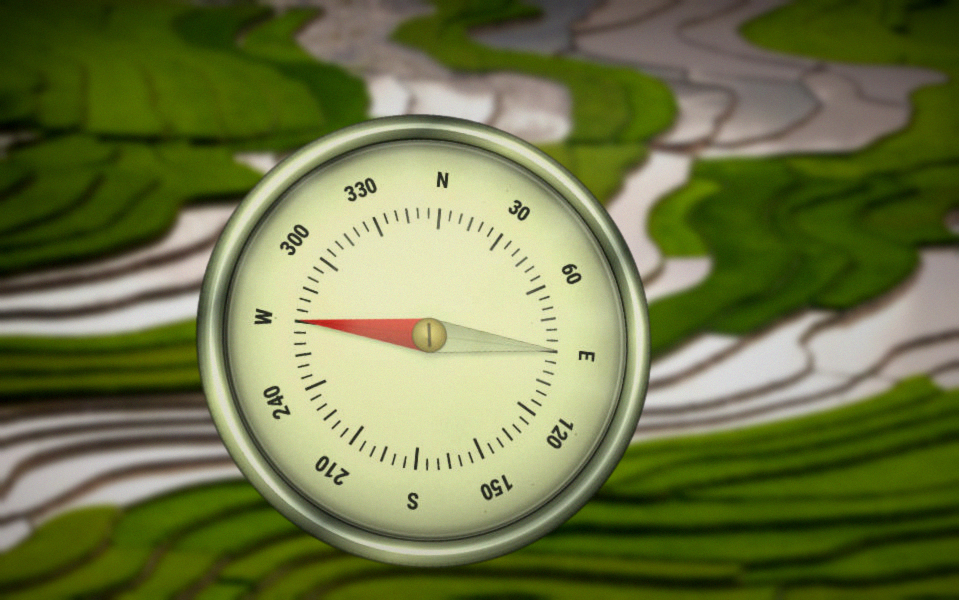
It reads 270 °
